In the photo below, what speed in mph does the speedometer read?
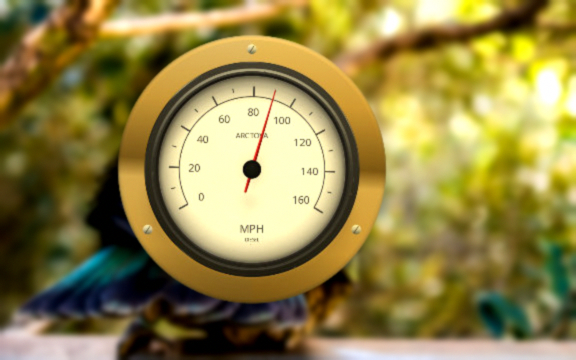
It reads 90 mph
